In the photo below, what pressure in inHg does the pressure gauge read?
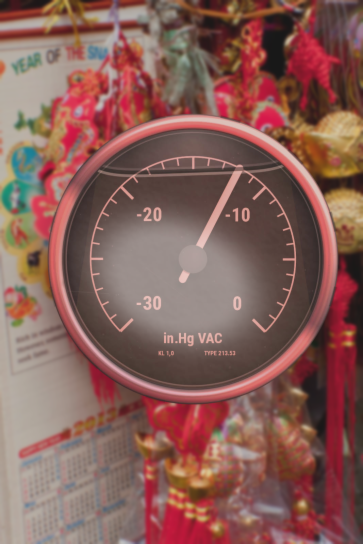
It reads -12 inHg
